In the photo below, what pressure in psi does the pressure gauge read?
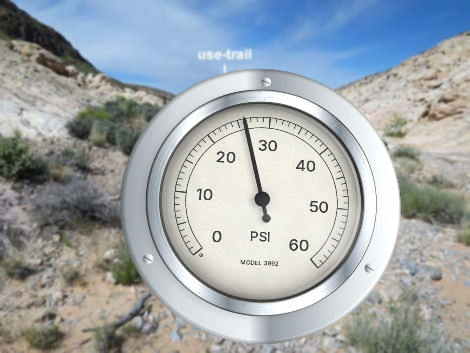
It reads 26 psi
